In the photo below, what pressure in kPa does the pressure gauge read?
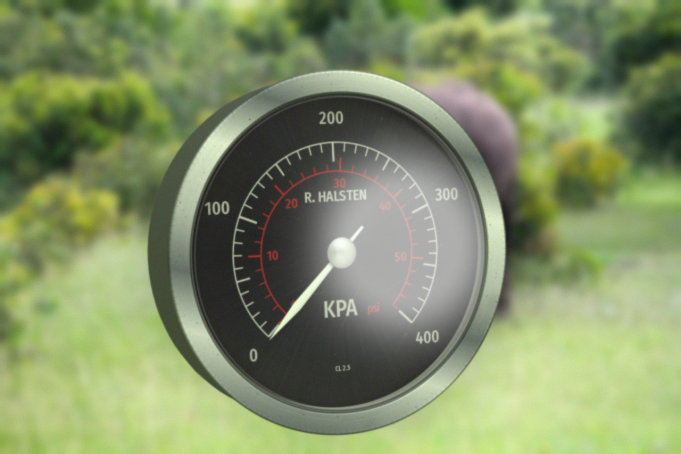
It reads 0 kPa
